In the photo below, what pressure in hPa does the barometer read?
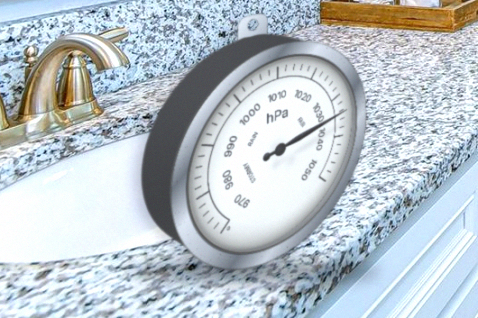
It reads 1034 hPa
